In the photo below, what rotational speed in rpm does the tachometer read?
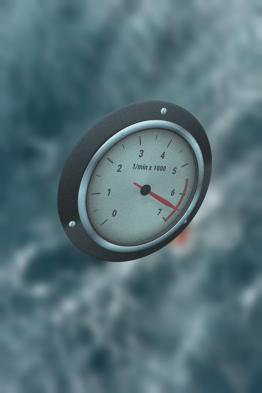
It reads 6500 rpm
